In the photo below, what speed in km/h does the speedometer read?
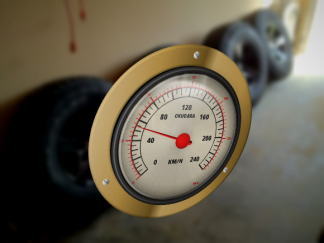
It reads 55 km/h
